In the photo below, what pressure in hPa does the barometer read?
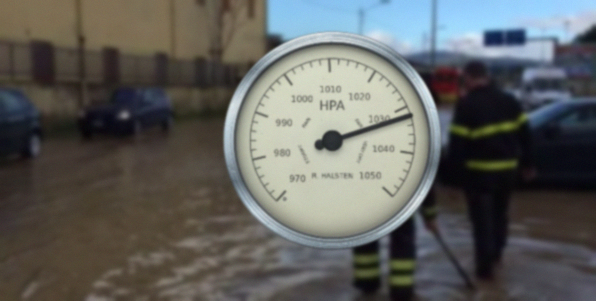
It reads 1032 hPa
